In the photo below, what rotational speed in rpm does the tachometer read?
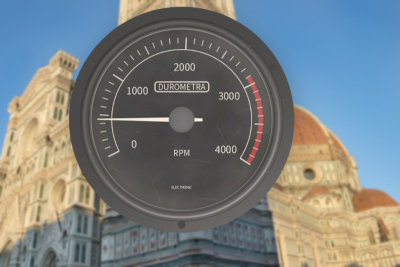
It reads 450 rpm
